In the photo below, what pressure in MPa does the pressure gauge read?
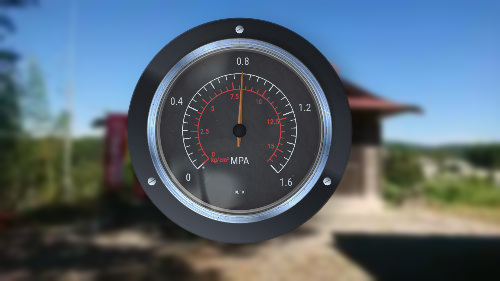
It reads 0.8 MPa
